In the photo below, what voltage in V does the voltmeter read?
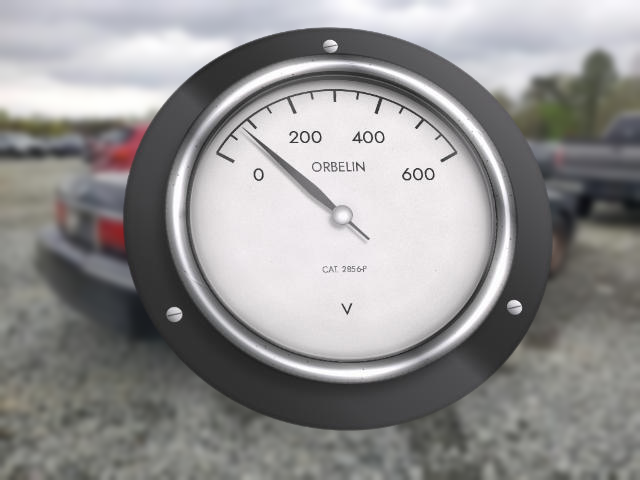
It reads 75 V
